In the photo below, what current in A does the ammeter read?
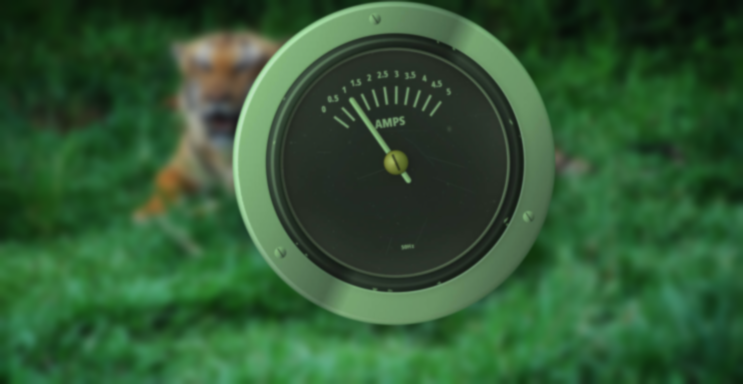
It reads 1 A
